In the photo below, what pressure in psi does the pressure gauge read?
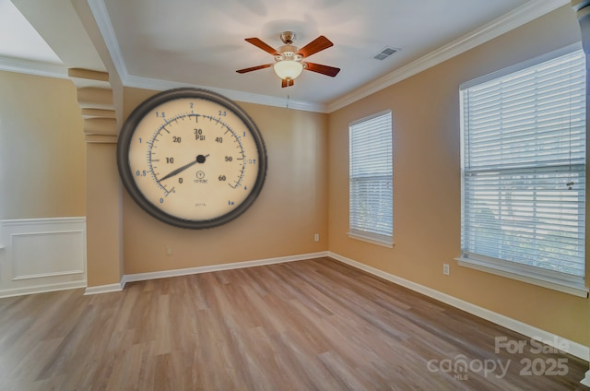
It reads 4 psi
